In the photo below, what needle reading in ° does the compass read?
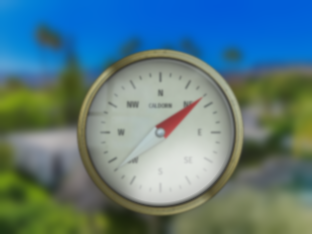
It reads 50 °
